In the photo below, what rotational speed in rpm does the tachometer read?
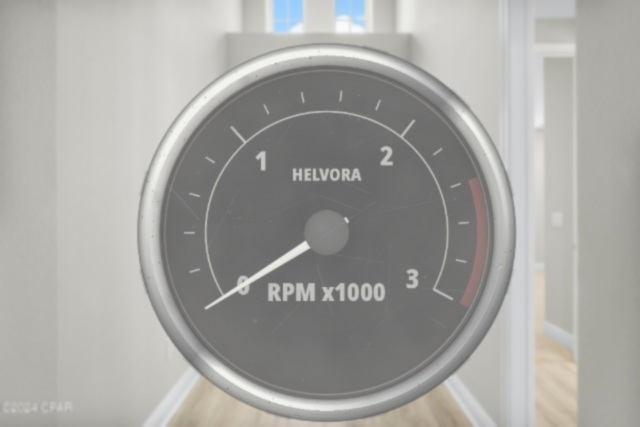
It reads 0 rpm
